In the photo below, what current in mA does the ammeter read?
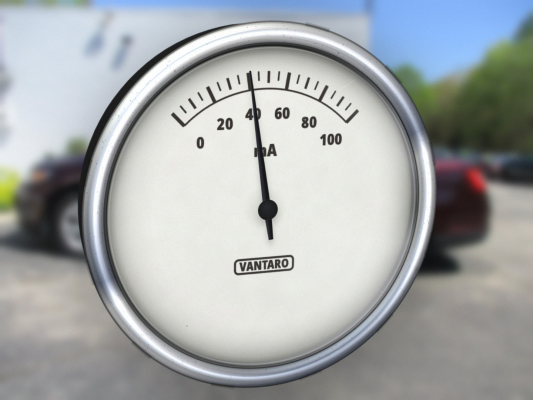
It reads 40 mA
